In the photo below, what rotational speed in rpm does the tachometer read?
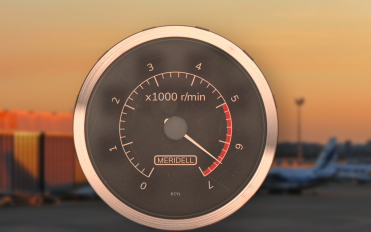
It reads 6500 rpm
